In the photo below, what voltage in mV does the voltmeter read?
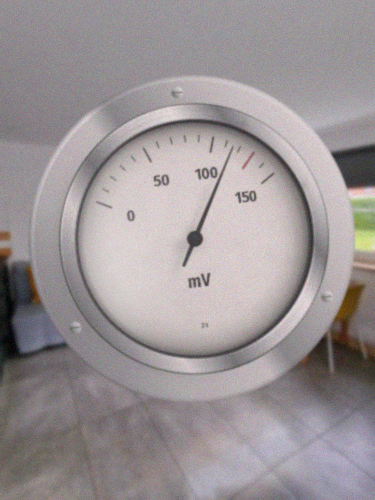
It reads 115 mV
